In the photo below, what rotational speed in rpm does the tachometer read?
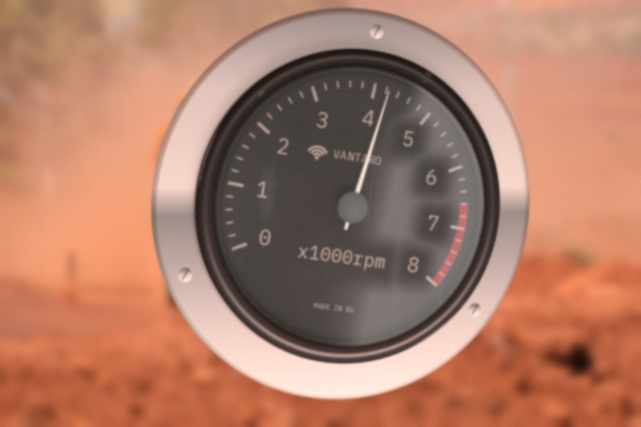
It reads 4200 rpm
